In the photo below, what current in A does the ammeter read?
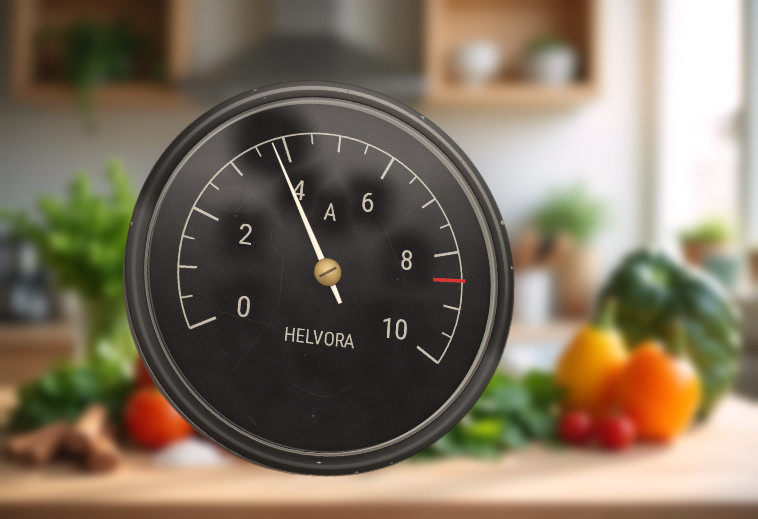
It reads 3.75 A
